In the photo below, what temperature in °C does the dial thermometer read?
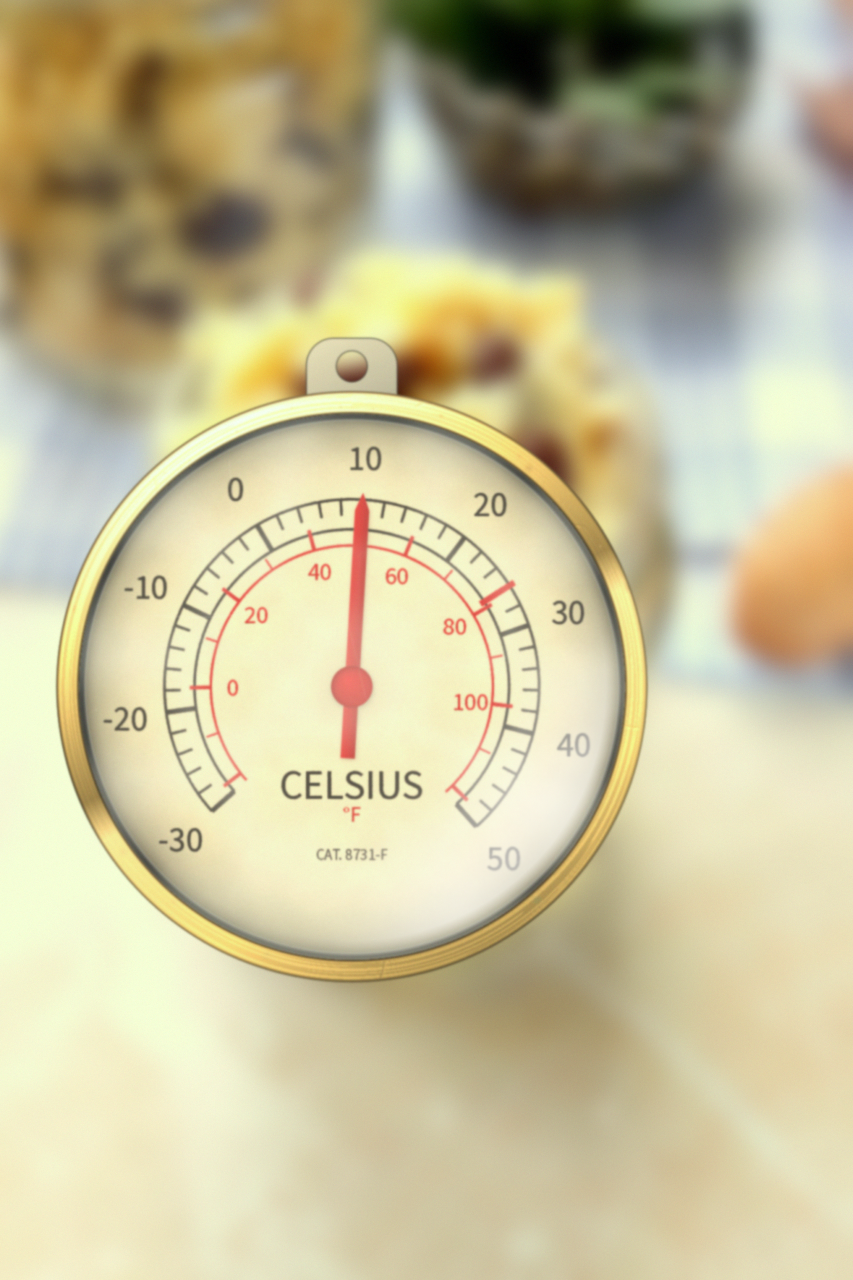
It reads 10 °C
